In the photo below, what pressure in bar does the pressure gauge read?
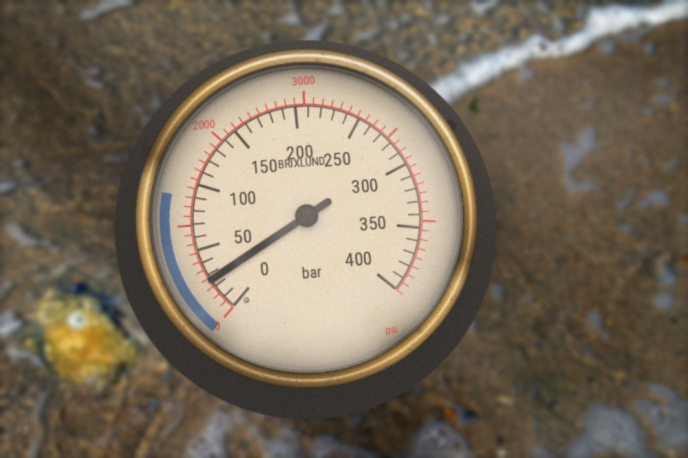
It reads 25 bar
